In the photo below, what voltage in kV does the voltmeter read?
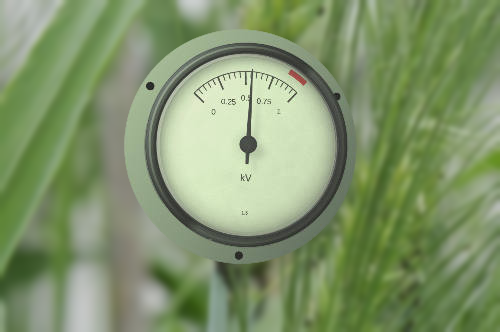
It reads 0.55 kV
